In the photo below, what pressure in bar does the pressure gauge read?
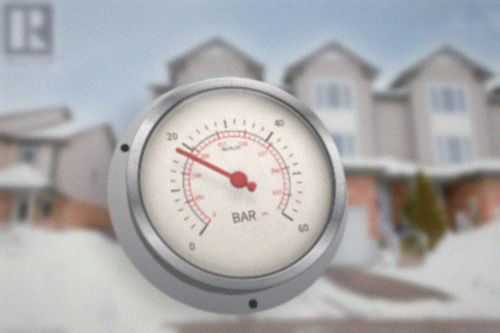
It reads 18 bar
